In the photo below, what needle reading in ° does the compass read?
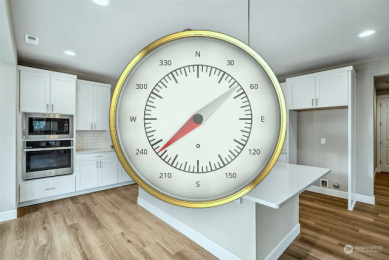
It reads 230 °
